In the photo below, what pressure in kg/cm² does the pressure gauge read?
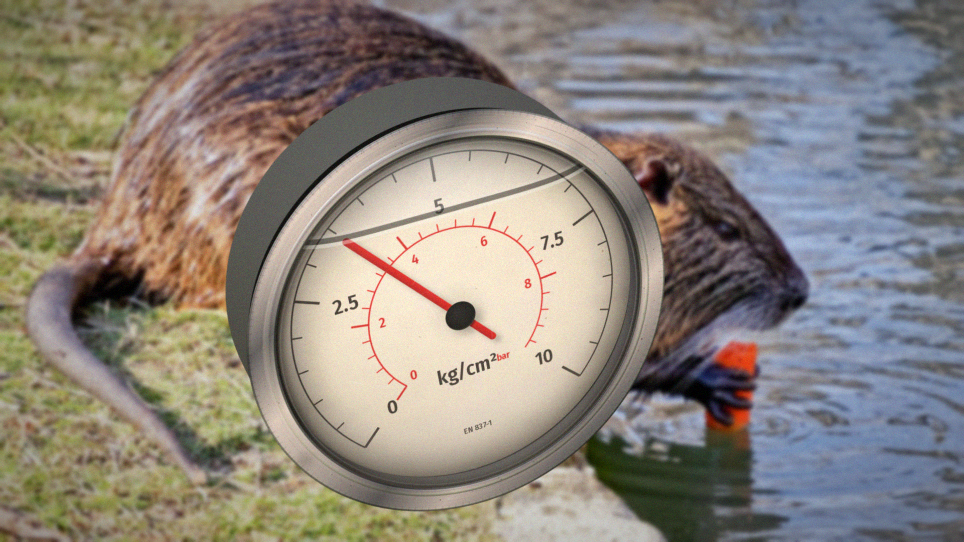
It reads 3.5 kg/cm²
